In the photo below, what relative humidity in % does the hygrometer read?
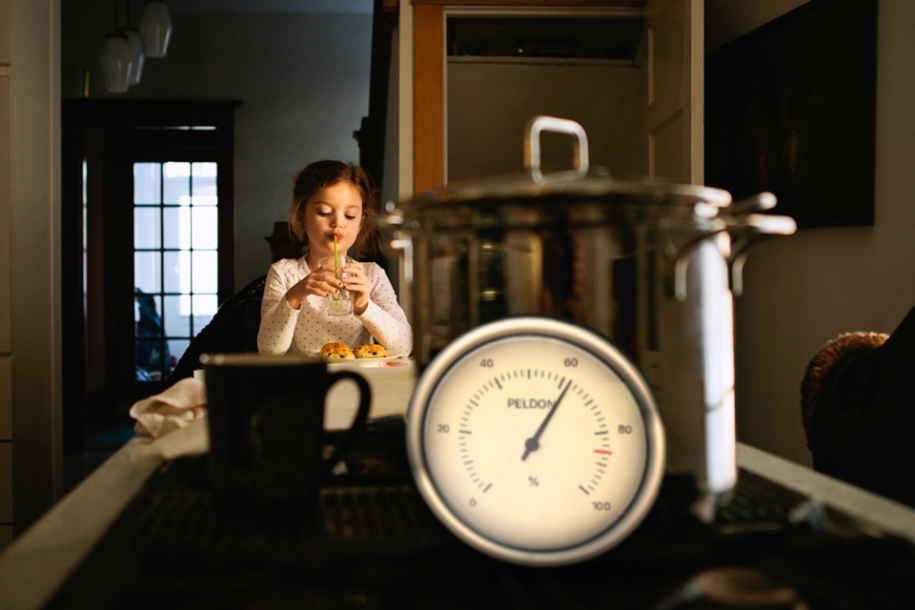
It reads 62 %
